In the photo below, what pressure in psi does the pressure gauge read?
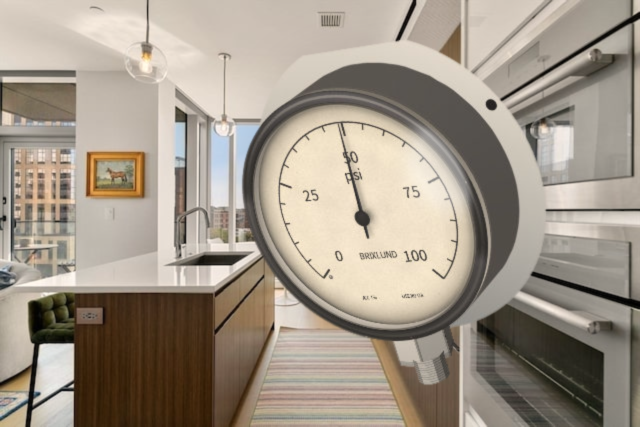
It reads 50 psi
